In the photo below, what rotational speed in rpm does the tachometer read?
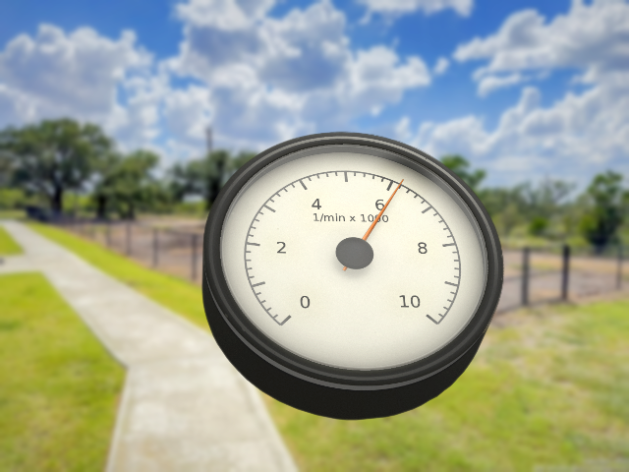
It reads 6200 rpm
